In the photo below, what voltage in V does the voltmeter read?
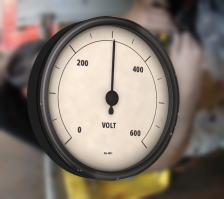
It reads 300 V
